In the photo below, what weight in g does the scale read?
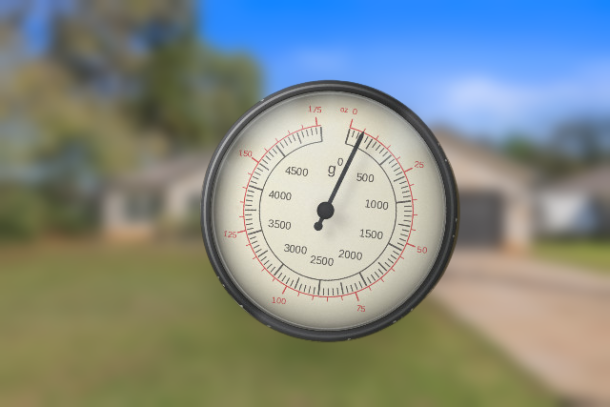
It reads 150 g
